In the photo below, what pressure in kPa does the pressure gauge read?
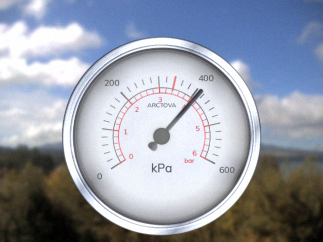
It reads 410 kPa
